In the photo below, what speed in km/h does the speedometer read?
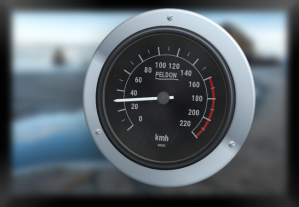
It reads 30 km/h
